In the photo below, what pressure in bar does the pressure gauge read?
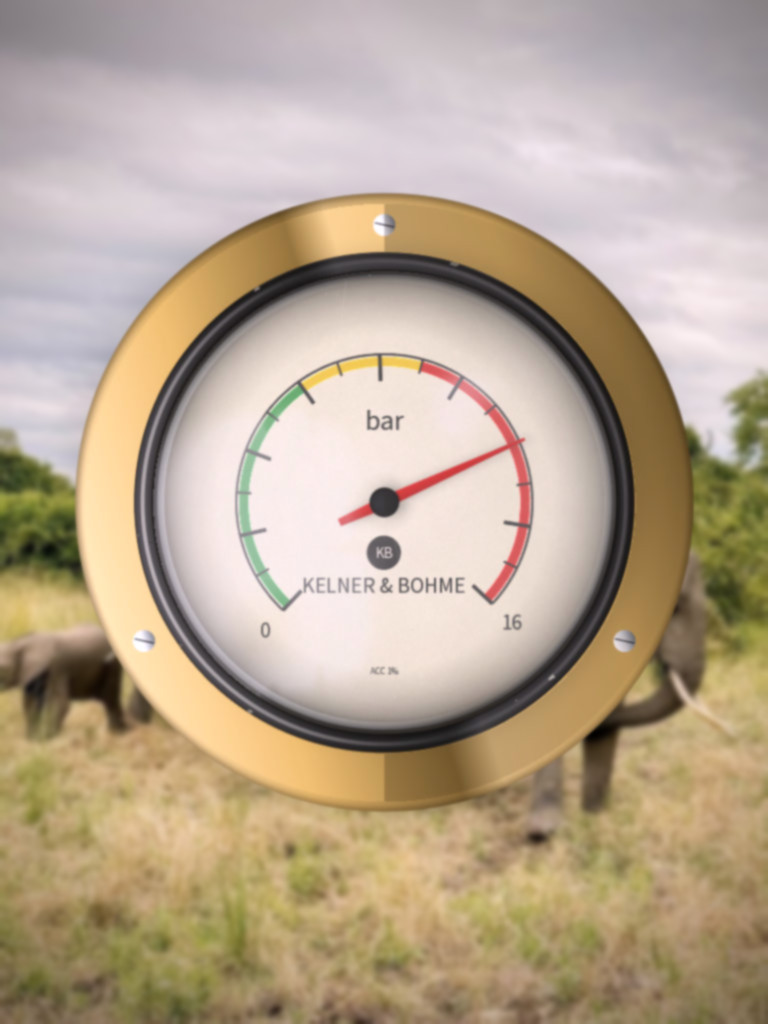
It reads 12 bar
